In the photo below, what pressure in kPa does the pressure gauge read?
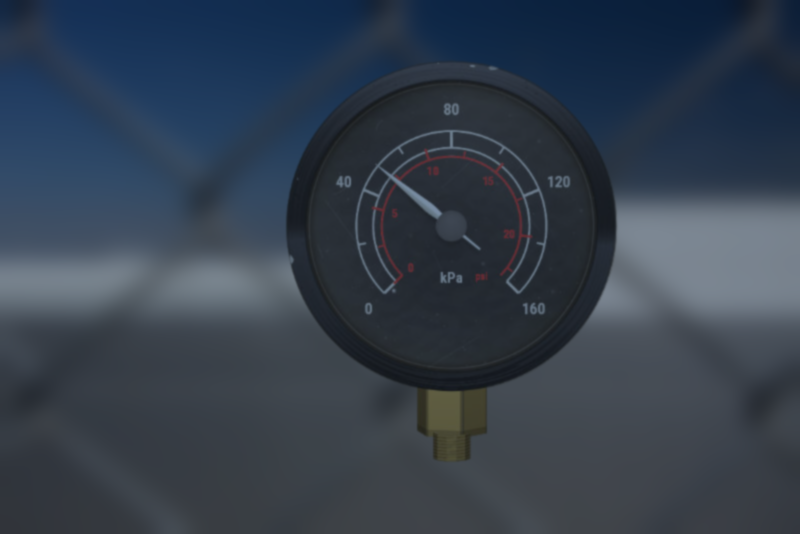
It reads 50 kPa
